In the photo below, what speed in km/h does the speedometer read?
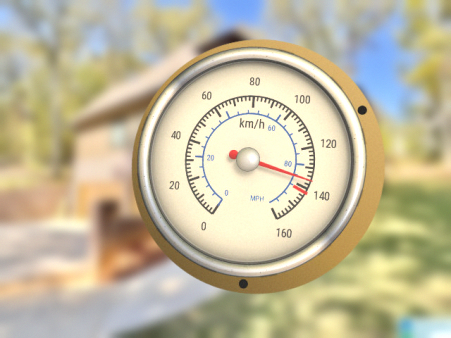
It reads 136 km/h
